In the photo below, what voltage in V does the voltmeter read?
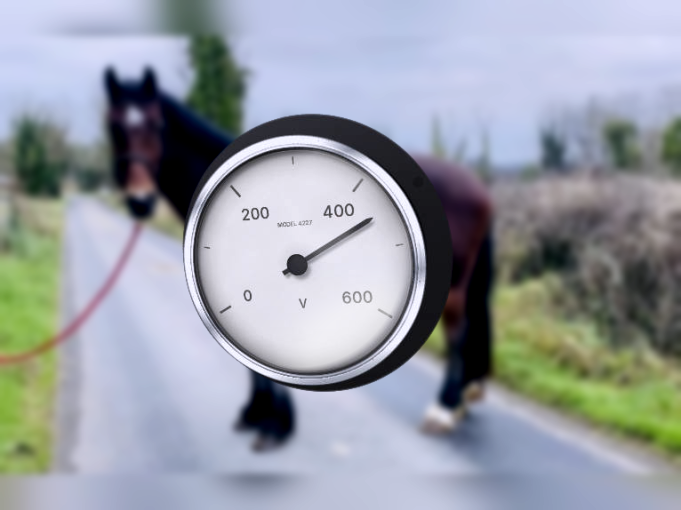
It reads 450 V
